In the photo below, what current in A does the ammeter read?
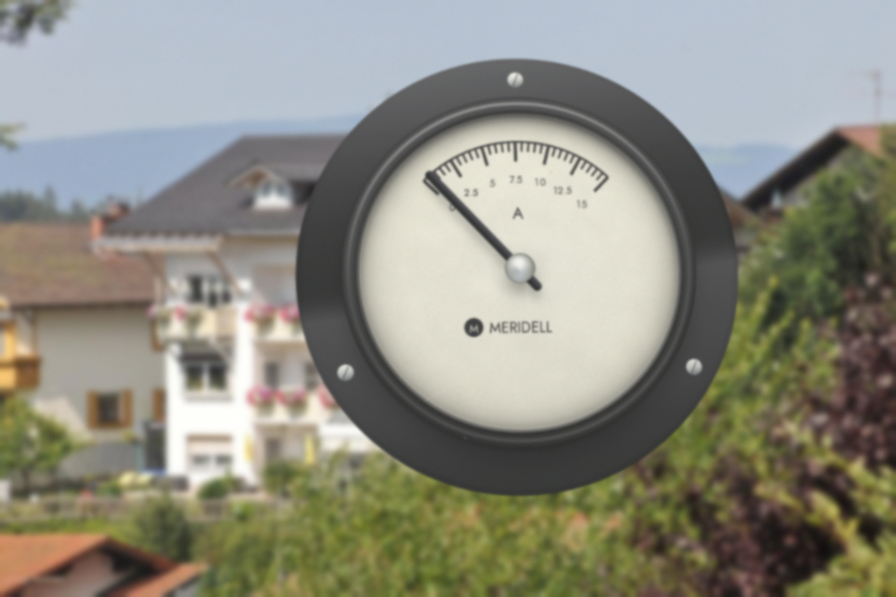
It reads 0.5 A
